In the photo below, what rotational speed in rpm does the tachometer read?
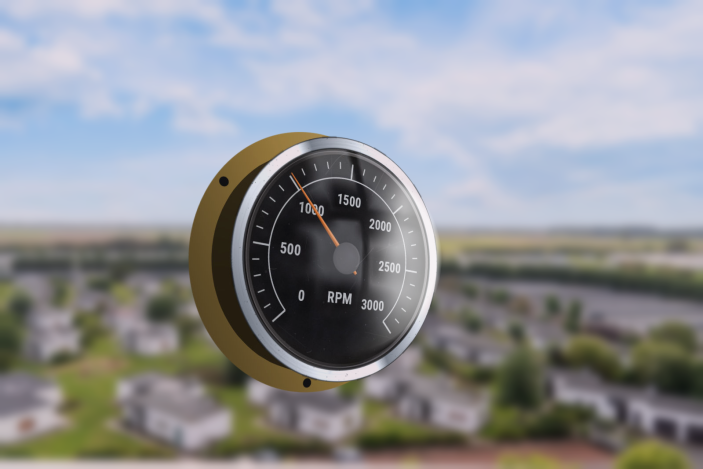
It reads 1000 rpm
